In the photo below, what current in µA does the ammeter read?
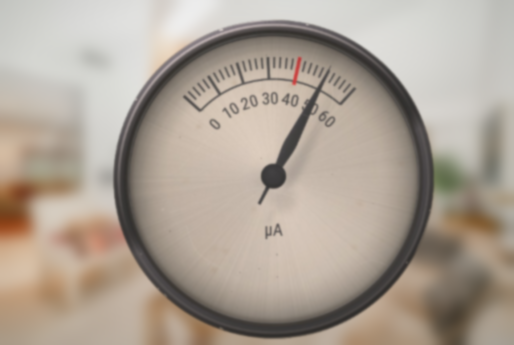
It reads 50 µA
